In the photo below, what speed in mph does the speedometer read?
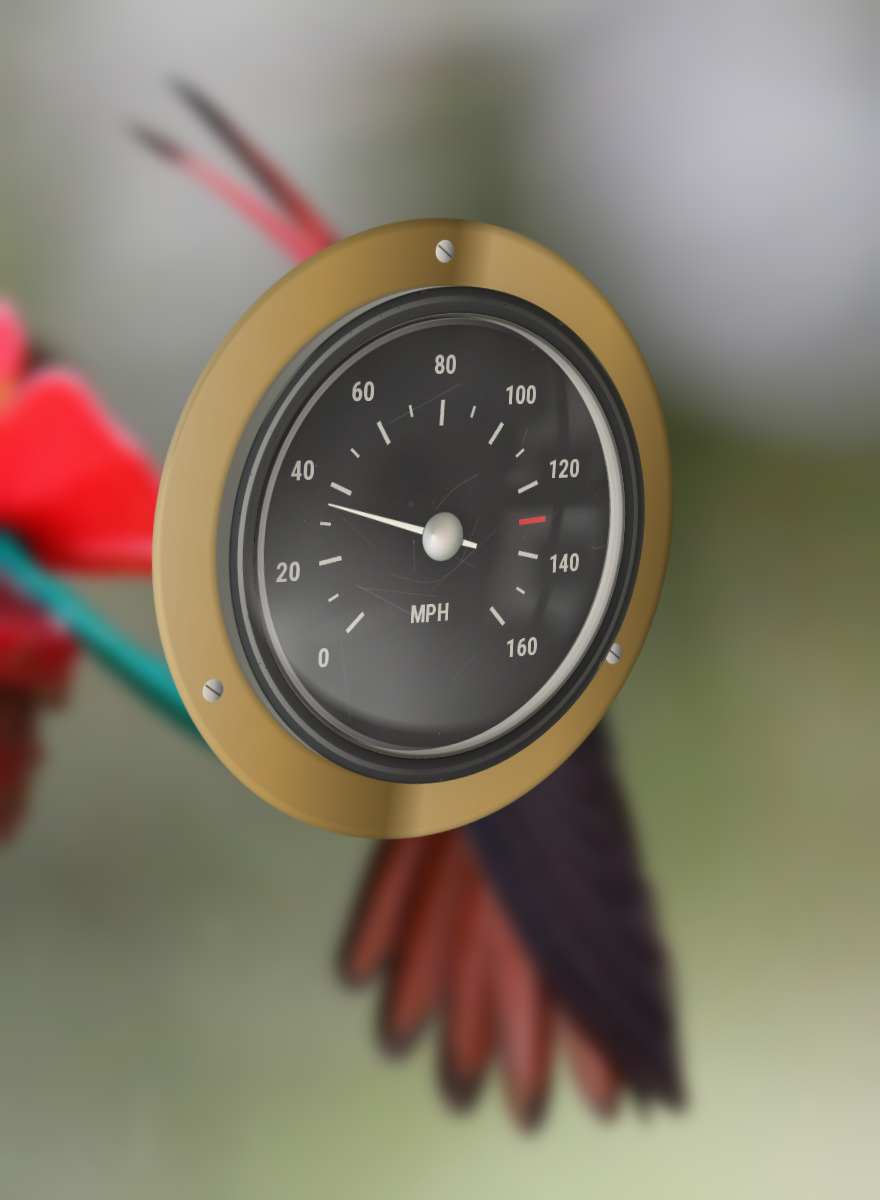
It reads 35 mph
